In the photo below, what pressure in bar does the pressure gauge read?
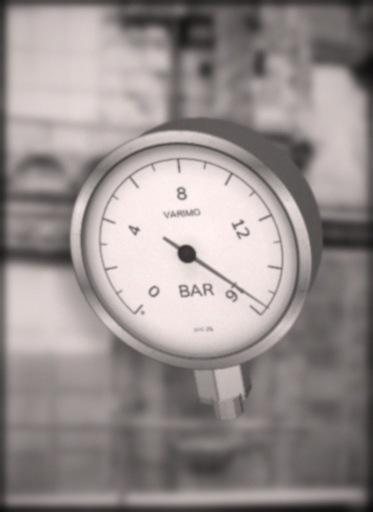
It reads 15.5 bar
